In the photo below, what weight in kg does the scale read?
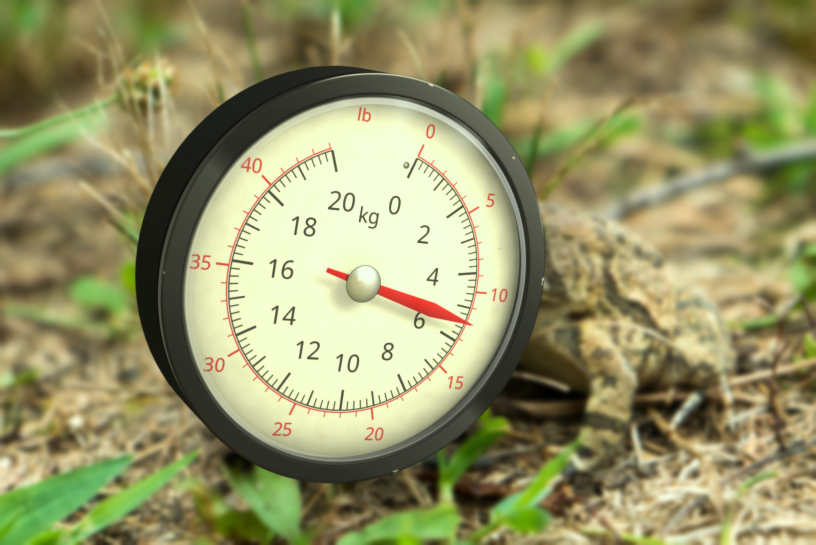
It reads 5.4 kg
